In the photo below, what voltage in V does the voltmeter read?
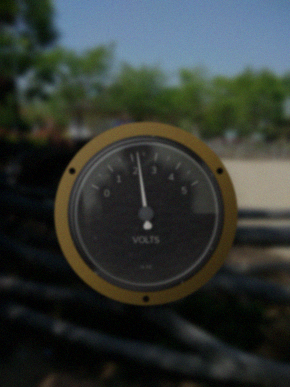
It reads 2.25 V
